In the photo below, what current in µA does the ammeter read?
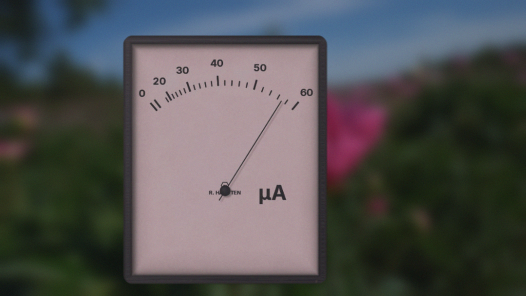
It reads 57 µA
